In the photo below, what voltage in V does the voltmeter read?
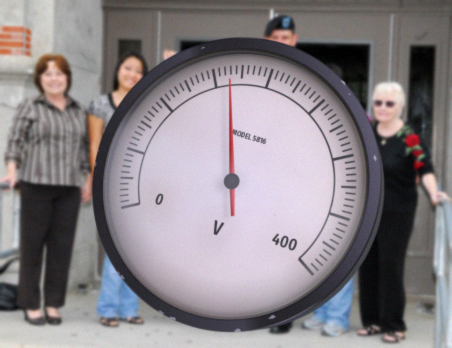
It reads 165 V
